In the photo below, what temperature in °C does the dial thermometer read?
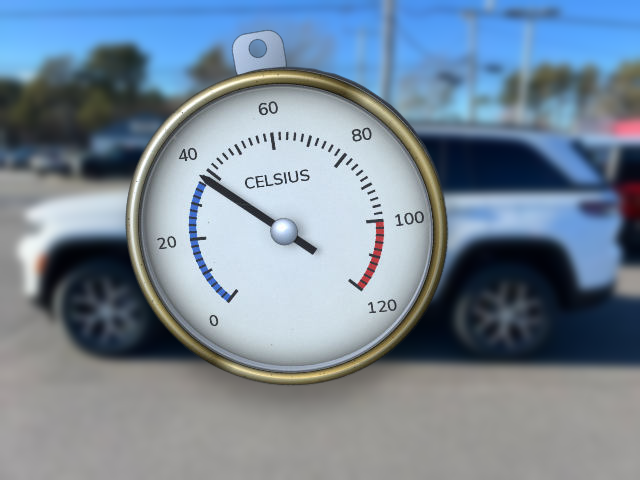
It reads 38 °C
